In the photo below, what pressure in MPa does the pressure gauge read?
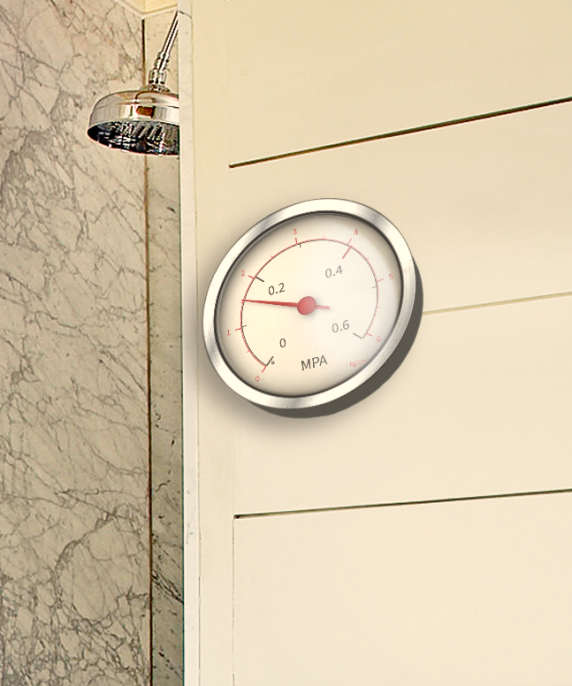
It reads 0.15 MPa
